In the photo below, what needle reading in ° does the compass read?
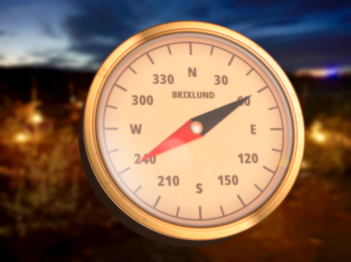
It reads 240 °
